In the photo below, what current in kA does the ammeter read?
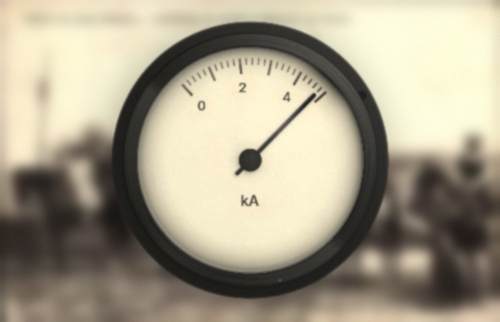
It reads 4.8 kA
